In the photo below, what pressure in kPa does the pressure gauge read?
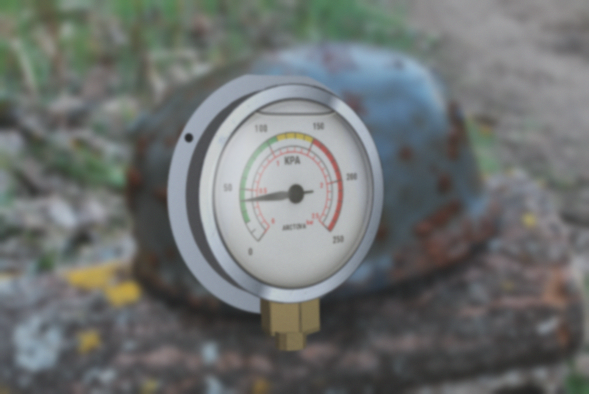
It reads 40 kPa
